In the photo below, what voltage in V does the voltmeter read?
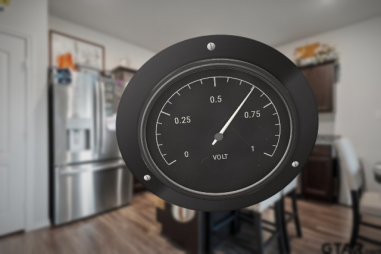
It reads 0.65 V
